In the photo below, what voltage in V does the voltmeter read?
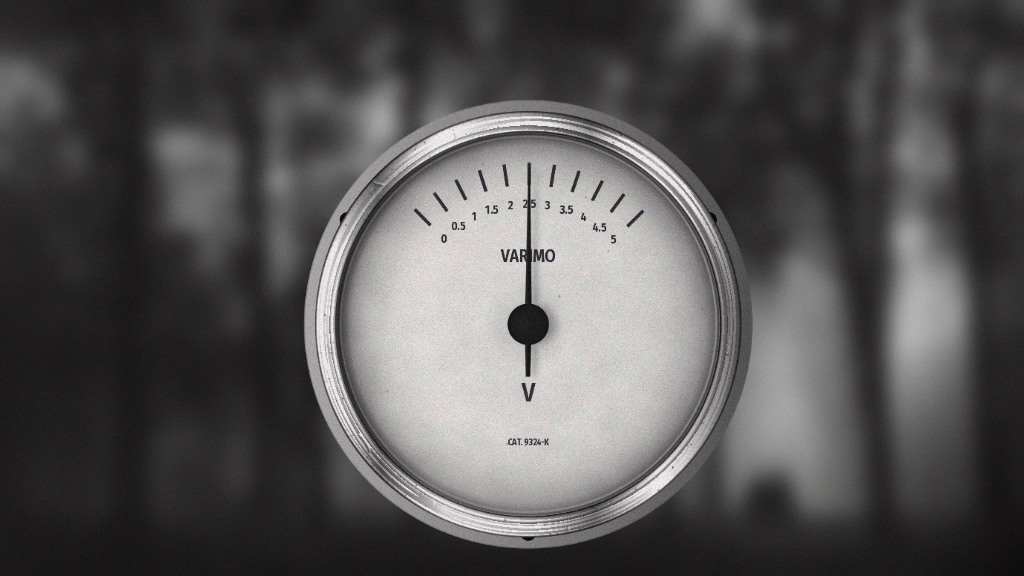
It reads 2.5 V
